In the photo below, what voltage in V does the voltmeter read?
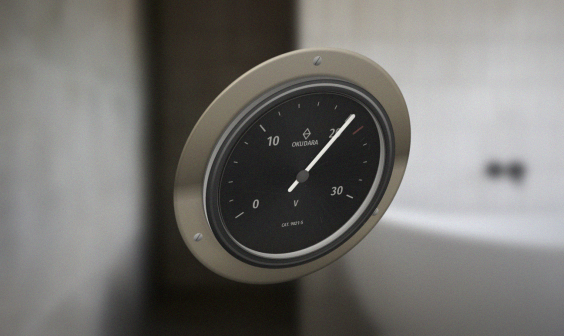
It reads 20 V
